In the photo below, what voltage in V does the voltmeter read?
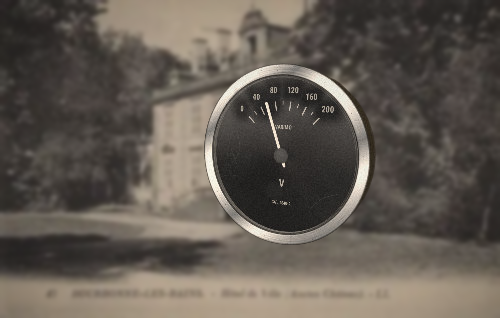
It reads 60 V
